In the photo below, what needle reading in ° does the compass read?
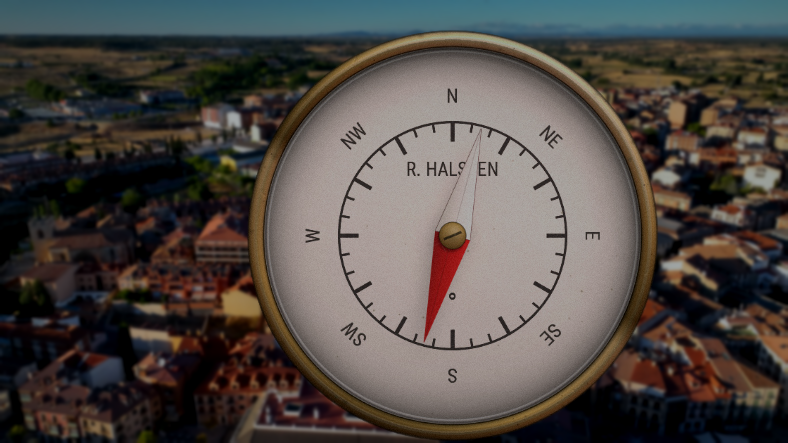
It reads 195 °
